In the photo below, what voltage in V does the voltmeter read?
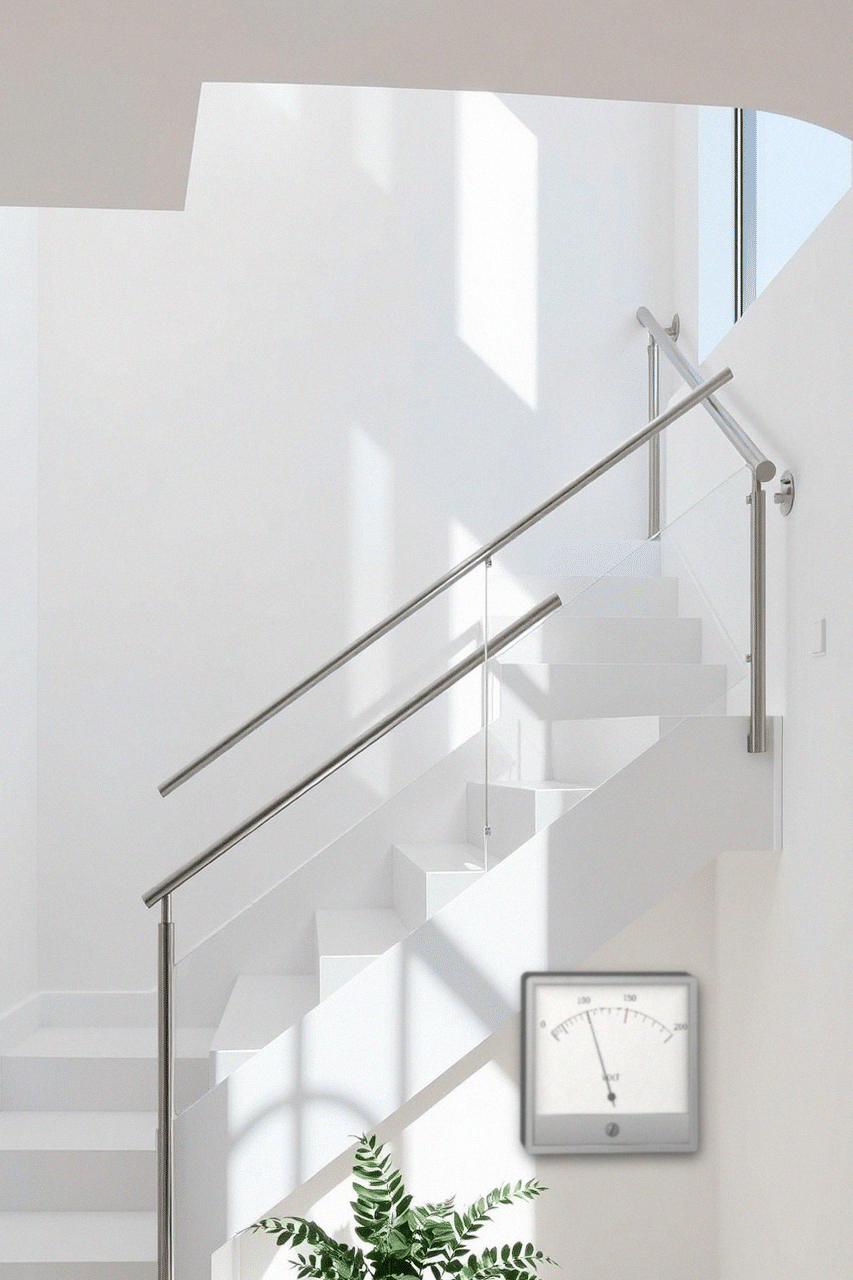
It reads 100 V
